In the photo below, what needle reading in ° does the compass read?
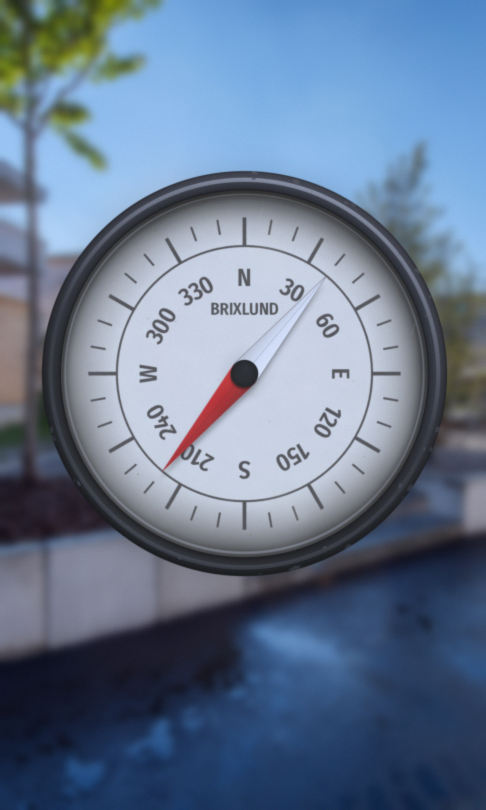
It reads 220 °
